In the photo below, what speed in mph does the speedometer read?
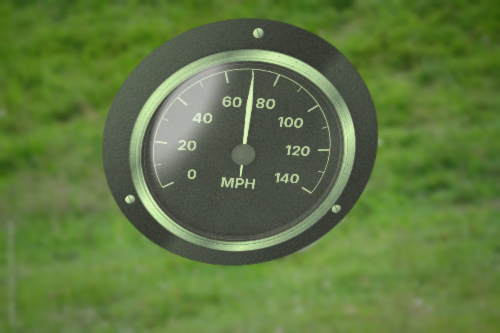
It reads 70 mph
